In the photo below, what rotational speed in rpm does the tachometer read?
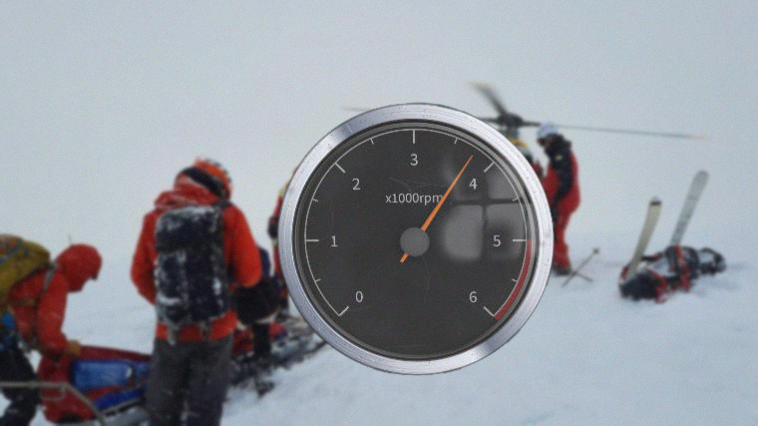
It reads 3750 rpm
